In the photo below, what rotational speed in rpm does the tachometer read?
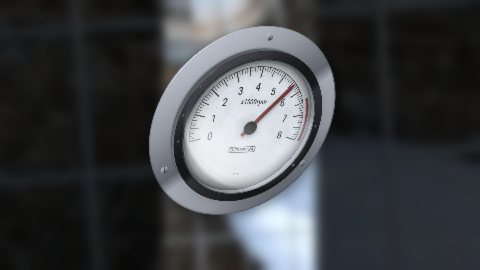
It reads 5500 rpm
